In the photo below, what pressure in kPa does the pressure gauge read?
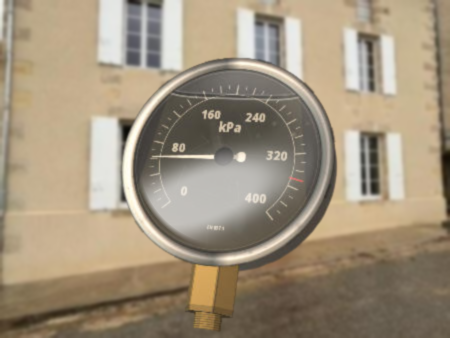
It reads 60 kPa
